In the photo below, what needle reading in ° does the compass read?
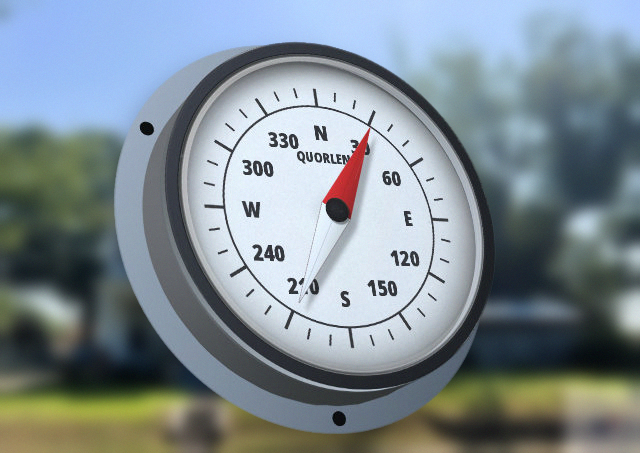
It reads 30 °
